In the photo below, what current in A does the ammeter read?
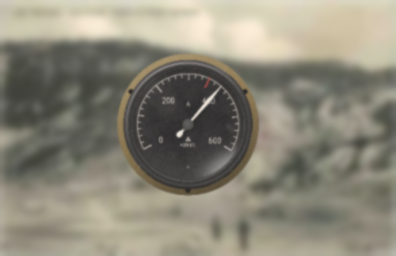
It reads 400 A
